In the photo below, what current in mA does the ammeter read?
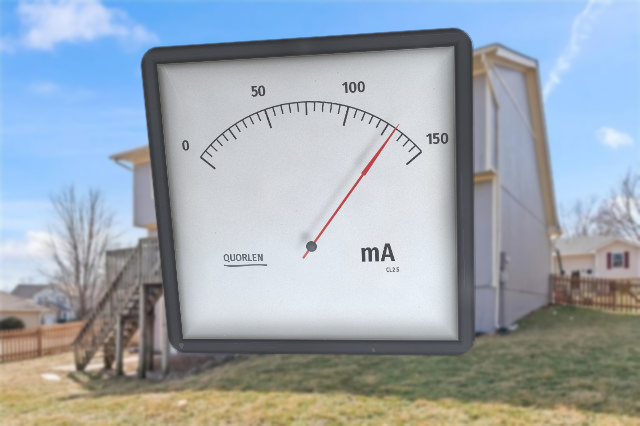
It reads 130 mA
